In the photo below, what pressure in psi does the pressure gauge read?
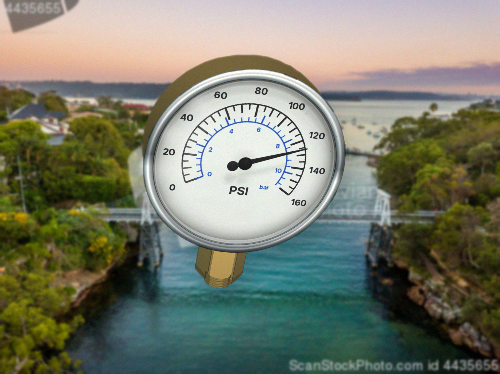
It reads 125 psi
